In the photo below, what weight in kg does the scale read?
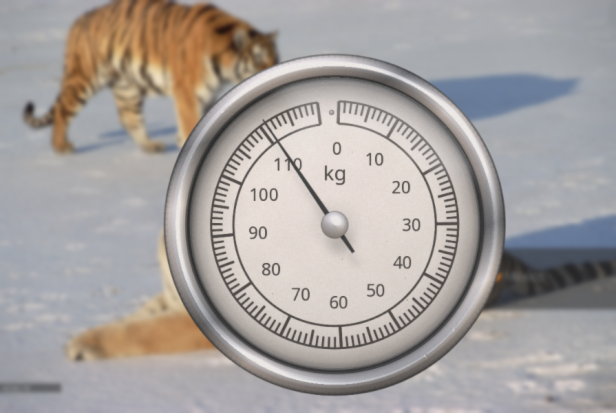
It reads 111 kg
